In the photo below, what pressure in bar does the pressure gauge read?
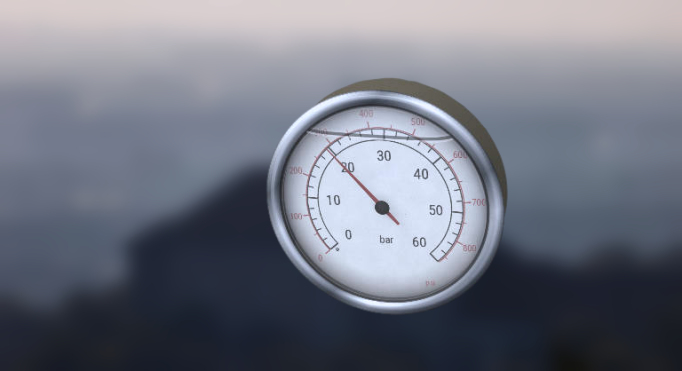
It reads 20 bar
